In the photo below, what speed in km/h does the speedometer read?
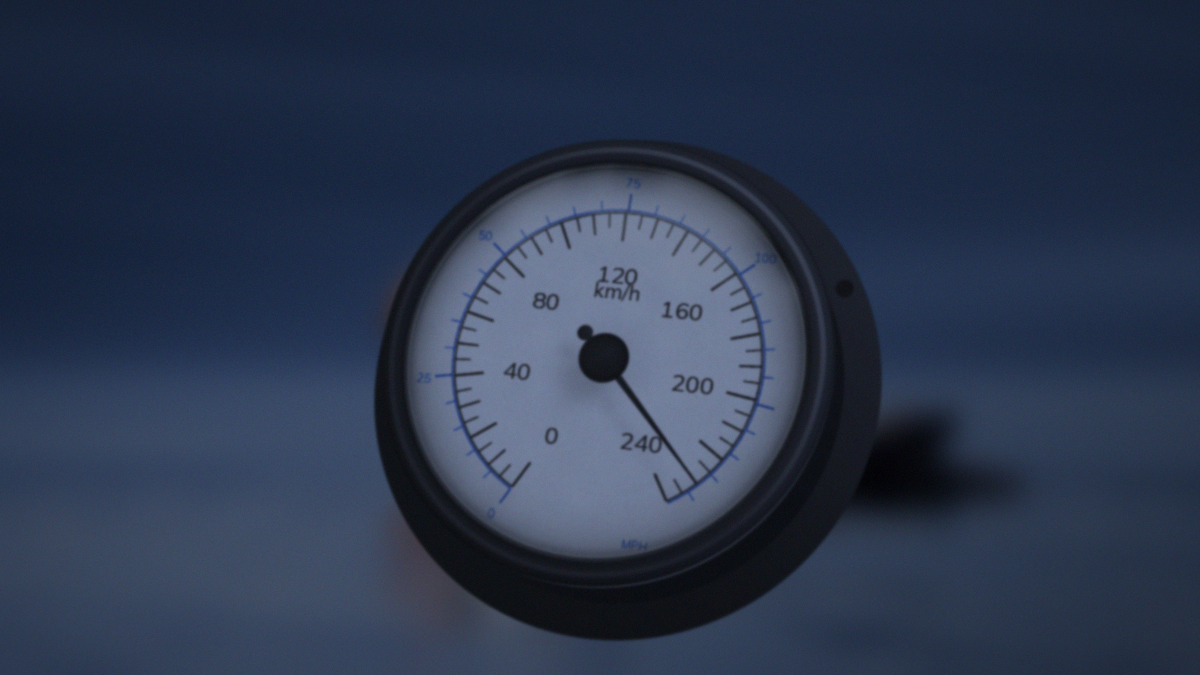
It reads 230 km/h
